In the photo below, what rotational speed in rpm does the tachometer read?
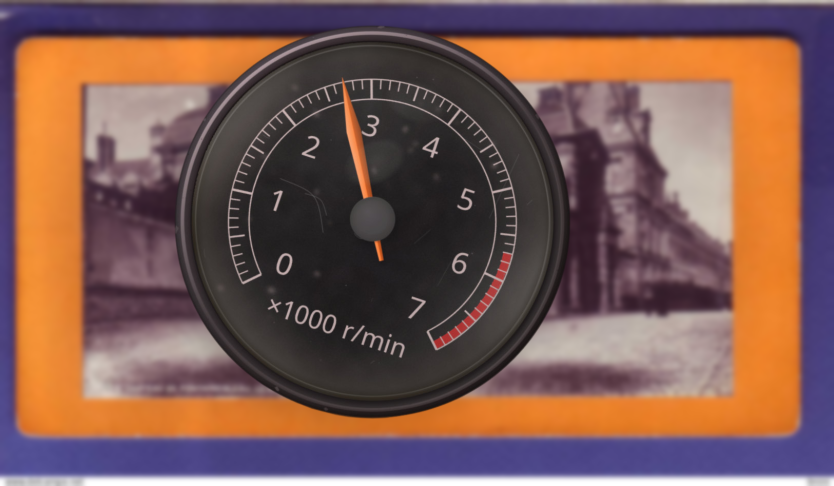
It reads 2700 rpm
